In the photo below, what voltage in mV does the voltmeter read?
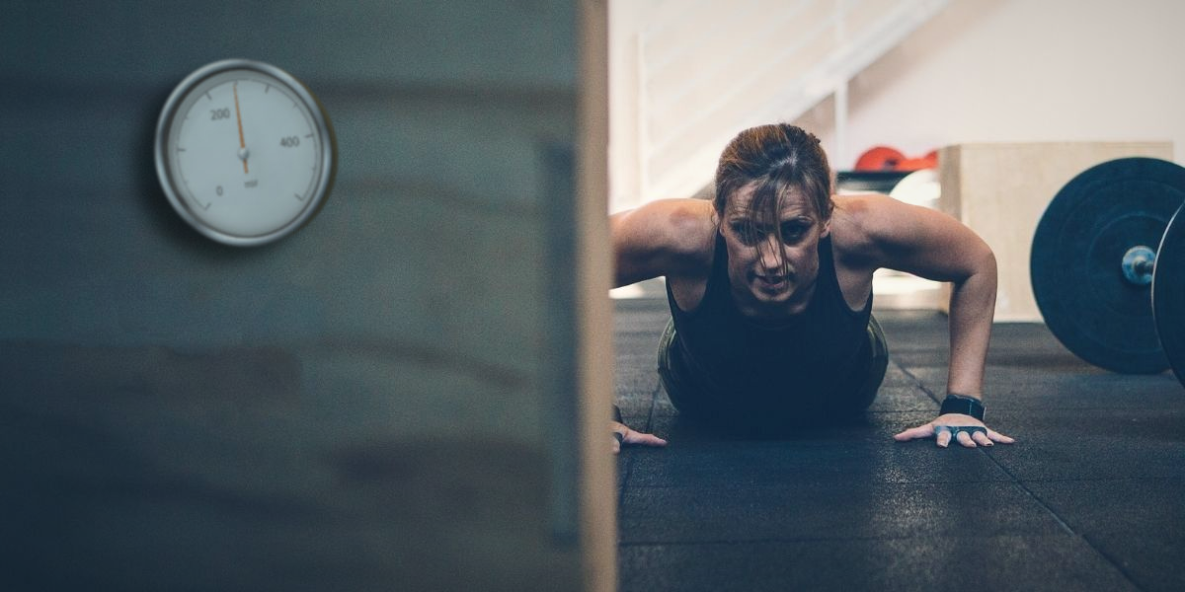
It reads 250 mV
